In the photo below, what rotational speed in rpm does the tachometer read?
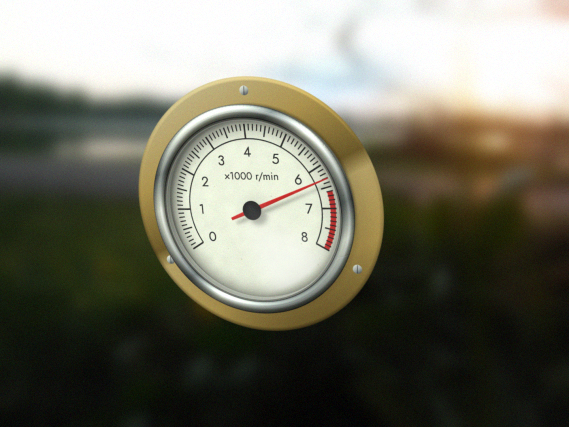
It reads 6300 rpm
